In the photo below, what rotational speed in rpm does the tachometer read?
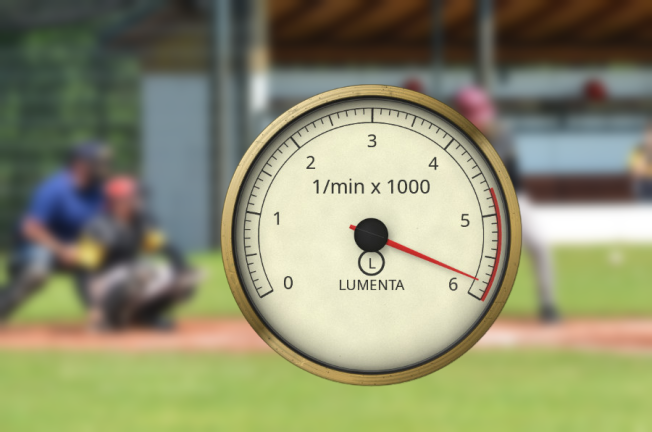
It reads 5800 rpm
